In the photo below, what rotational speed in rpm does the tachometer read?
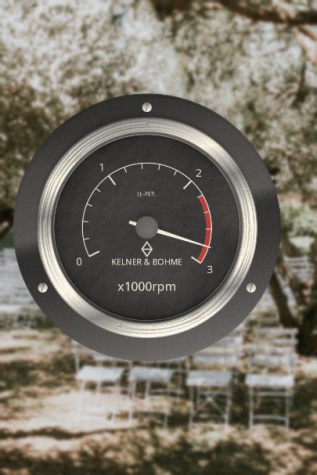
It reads 2800 rpm
